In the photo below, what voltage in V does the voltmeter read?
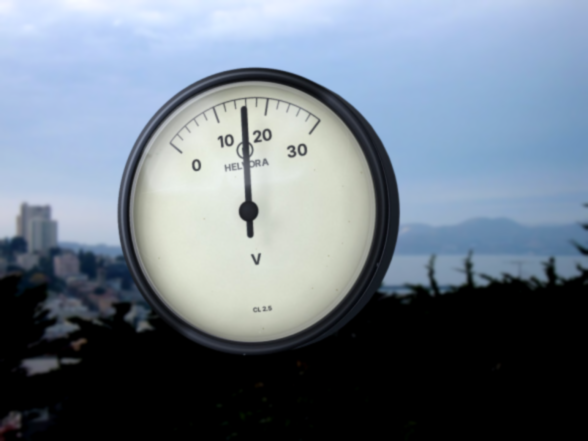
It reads 16 V
